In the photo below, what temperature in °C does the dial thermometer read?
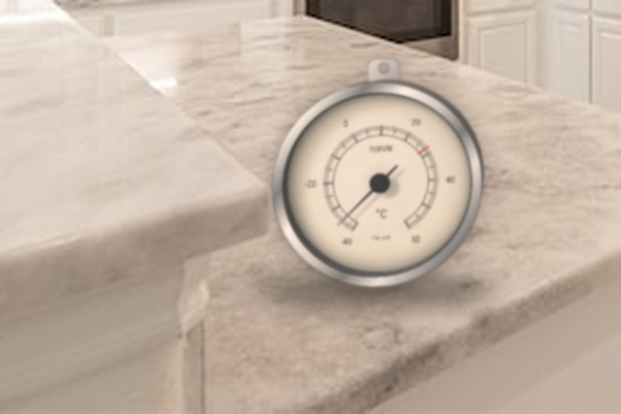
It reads -35 °C
